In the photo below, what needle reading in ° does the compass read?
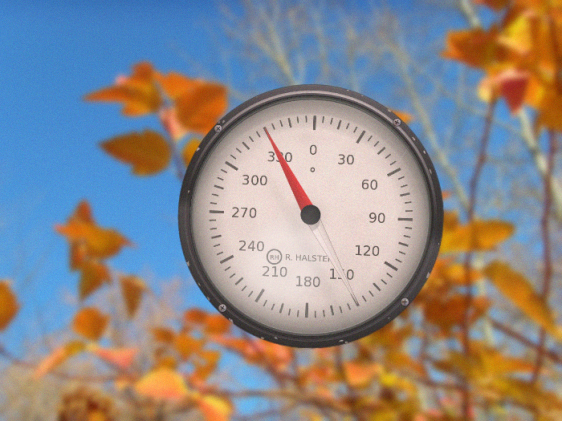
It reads 330 °
